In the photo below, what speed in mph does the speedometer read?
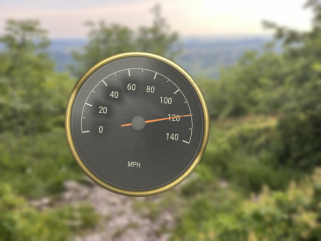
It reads 120 mph
